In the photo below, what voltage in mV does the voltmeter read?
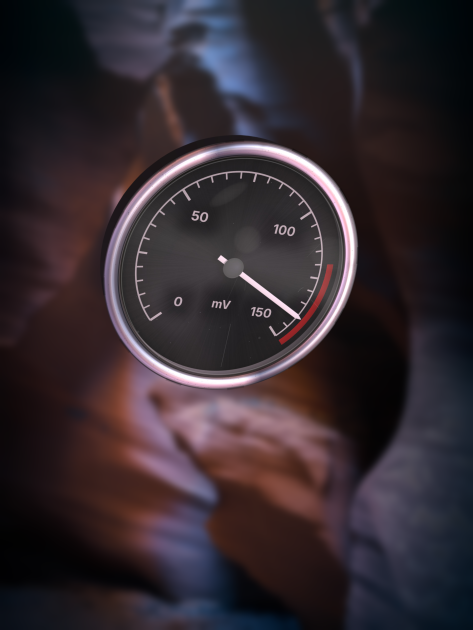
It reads 140 mV
